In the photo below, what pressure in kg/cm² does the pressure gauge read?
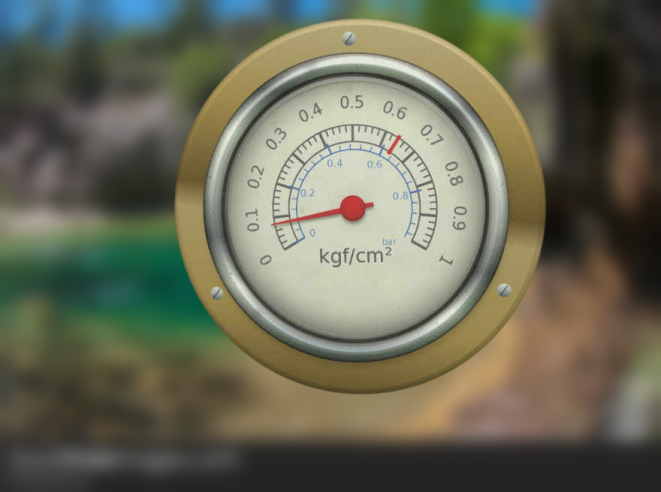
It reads 0.08 kg/cm²
